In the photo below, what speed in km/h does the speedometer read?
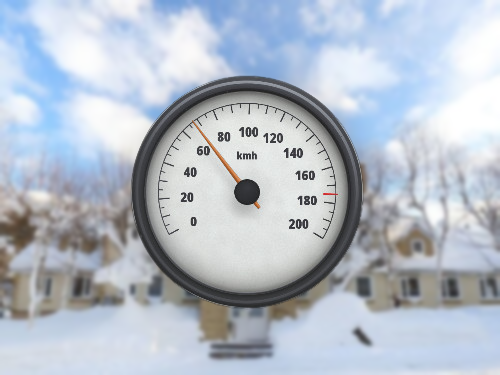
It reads 67.5 km/h
